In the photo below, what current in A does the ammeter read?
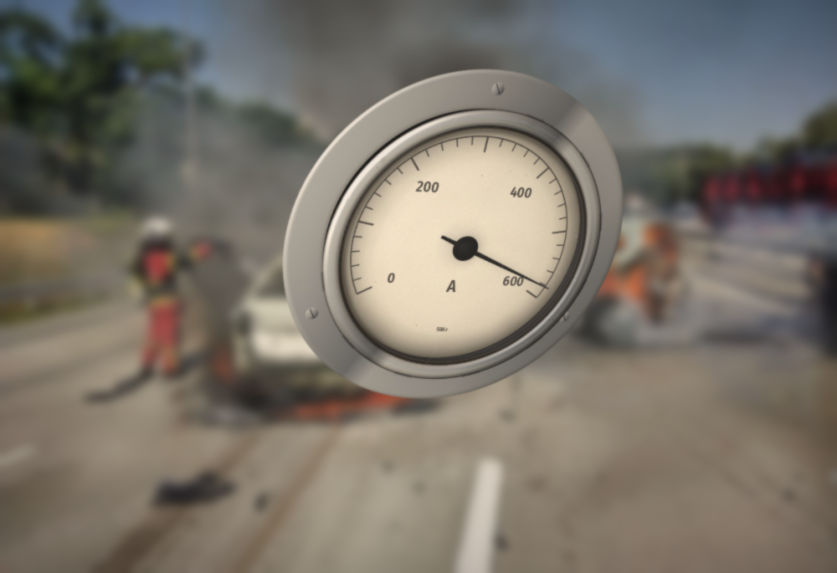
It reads 580 A
